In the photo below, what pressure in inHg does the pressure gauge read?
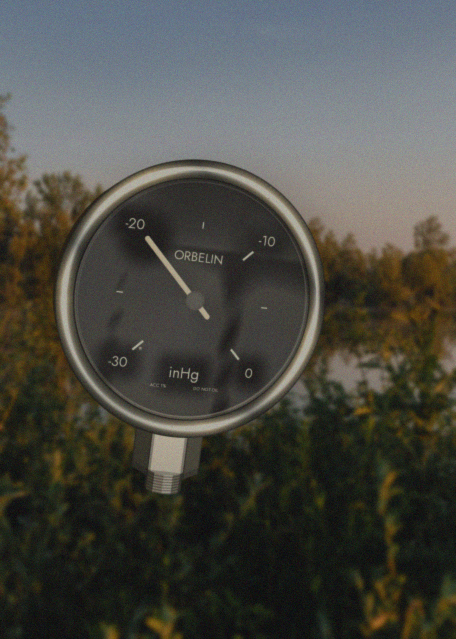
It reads -20 inHg
